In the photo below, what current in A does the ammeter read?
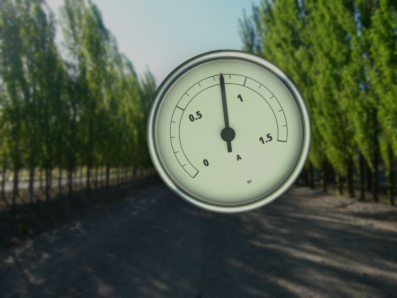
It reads 0.85 A
